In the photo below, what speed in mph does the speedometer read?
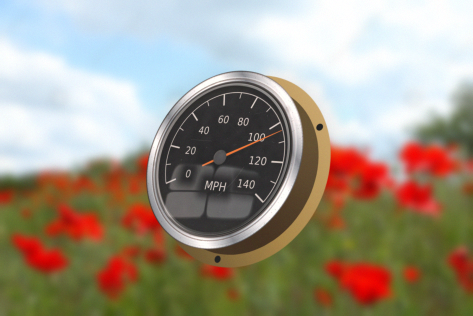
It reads 105 mph
